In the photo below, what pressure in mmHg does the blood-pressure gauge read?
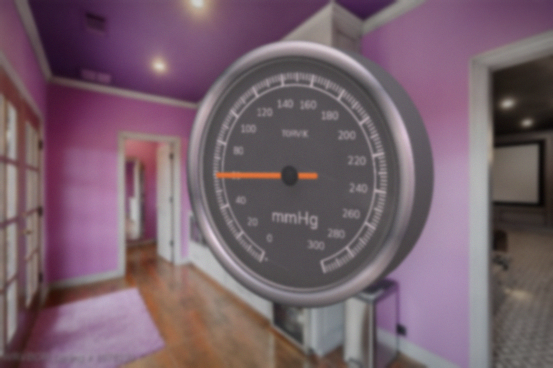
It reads 60 mmHg
